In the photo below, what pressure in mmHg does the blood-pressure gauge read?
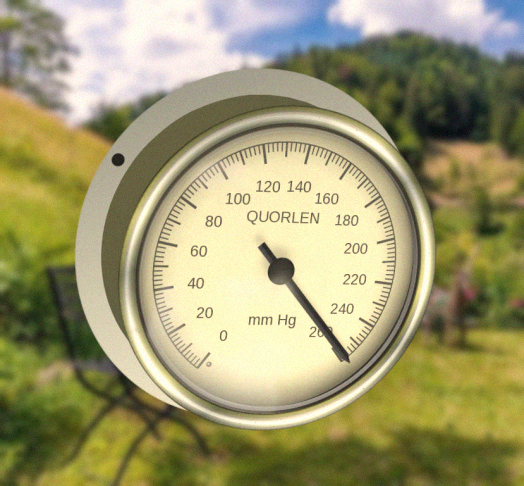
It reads 258 mmHg
